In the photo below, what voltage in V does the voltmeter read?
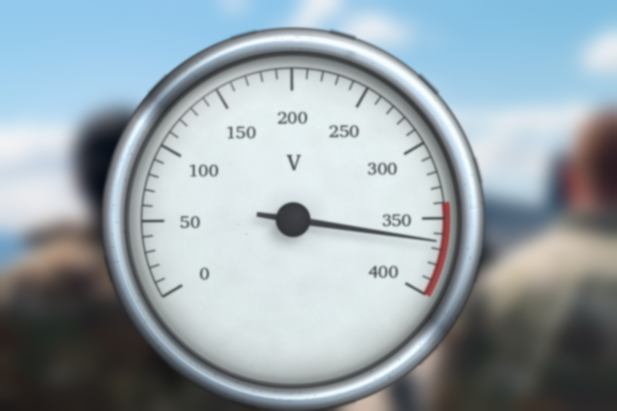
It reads 365 V
